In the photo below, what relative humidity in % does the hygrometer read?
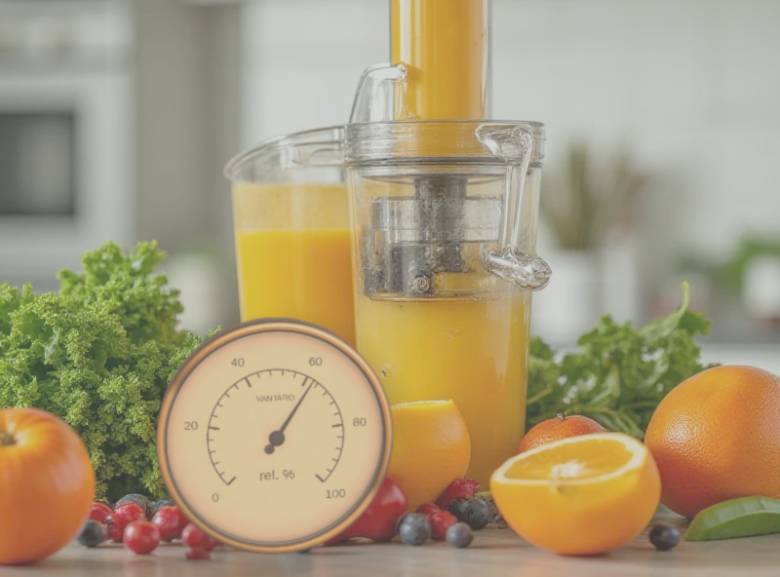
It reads 62 %
